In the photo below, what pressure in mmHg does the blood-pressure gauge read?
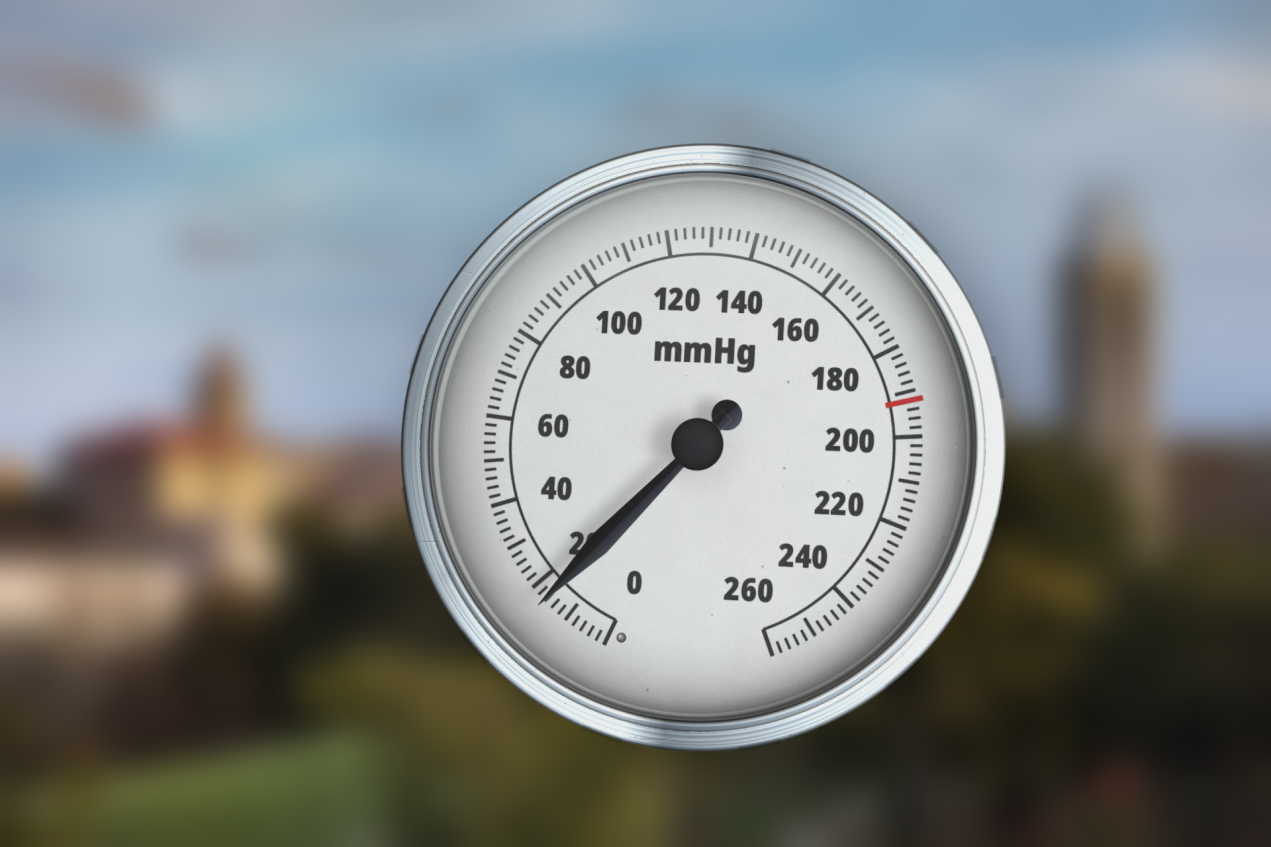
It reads 16 mmHg
